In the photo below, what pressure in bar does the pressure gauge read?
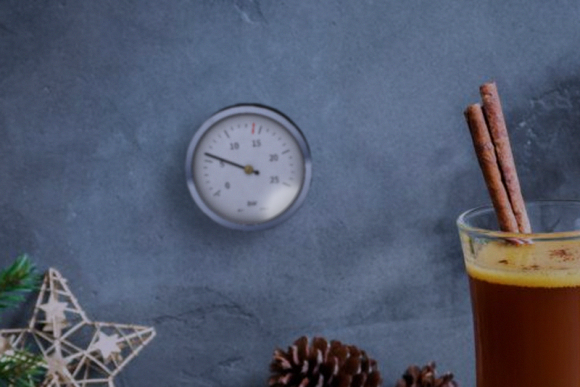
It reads 6 bar
